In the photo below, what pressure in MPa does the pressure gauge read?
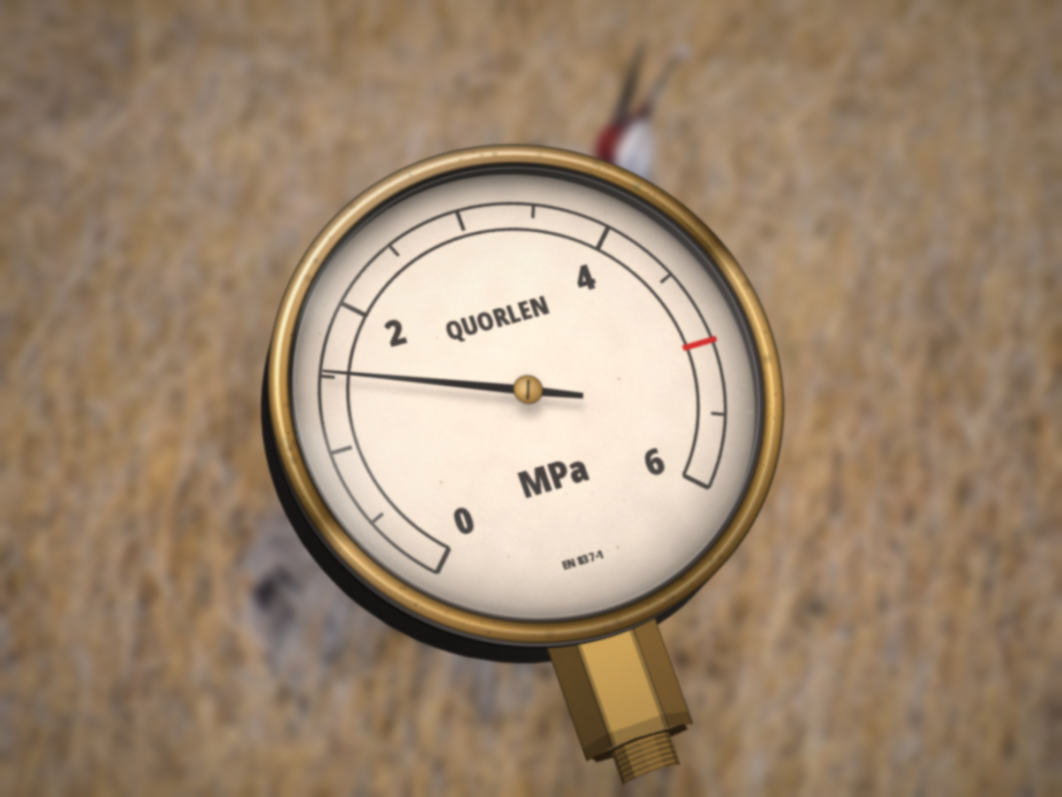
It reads 1.5 MPa
